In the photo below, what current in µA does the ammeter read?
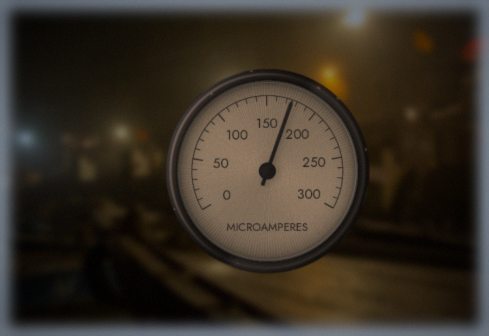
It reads 175 µA
